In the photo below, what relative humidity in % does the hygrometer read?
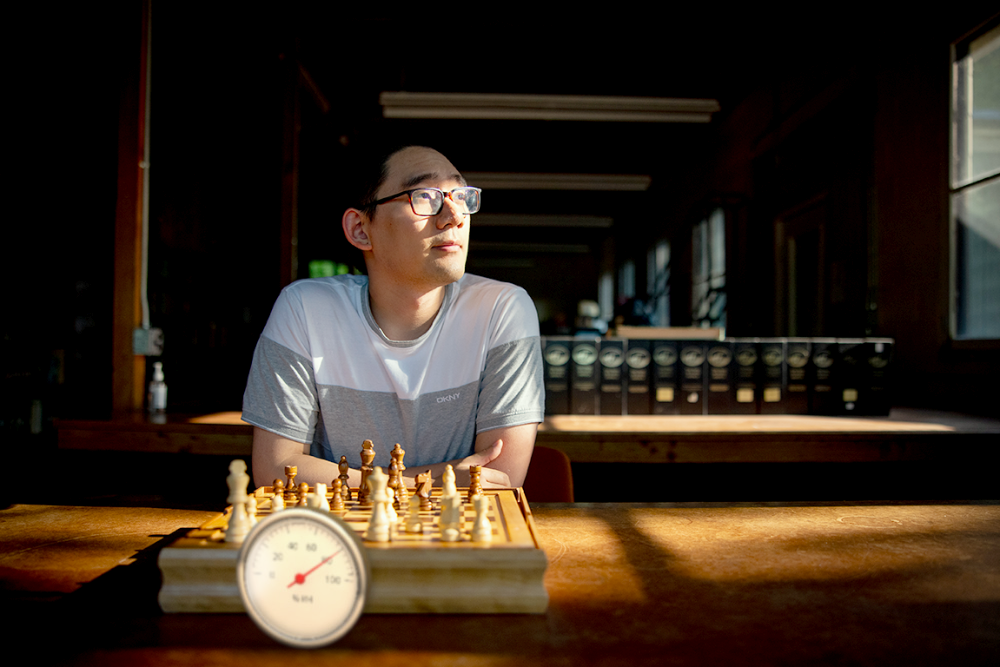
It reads 80 %
